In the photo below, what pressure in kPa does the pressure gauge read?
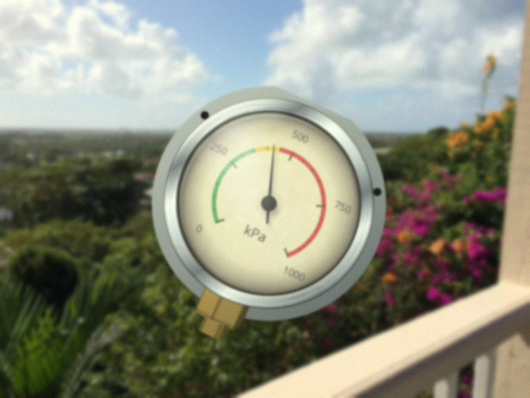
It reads 425 kPa
